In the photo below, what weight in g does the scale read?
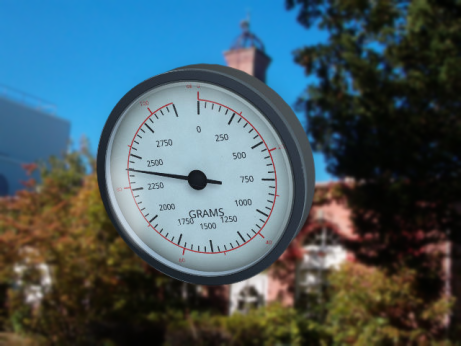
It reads 2400 g
